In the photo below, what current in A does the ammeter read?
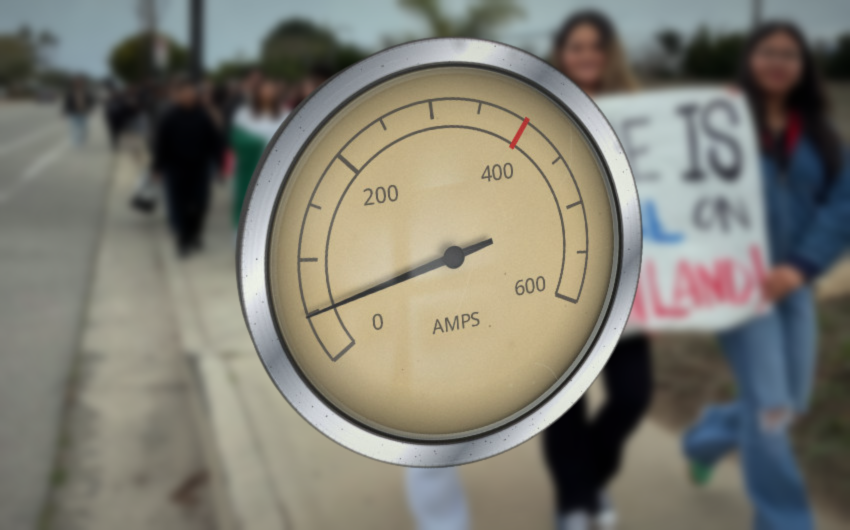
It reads 50 A
